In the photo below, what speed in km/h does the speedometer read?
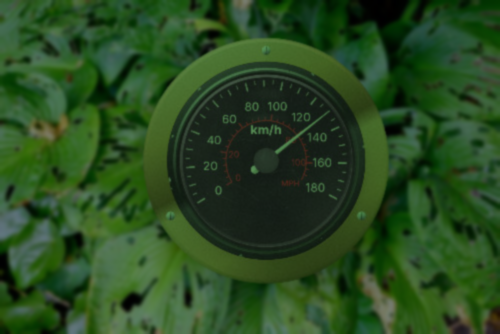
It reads 130 km/h
